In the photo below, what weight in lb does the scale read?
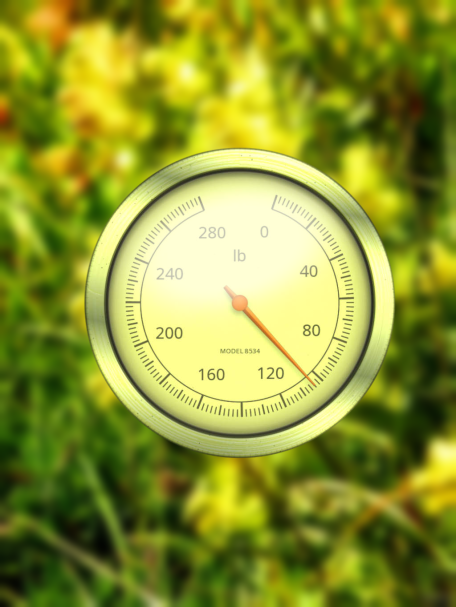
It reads 104 lb
